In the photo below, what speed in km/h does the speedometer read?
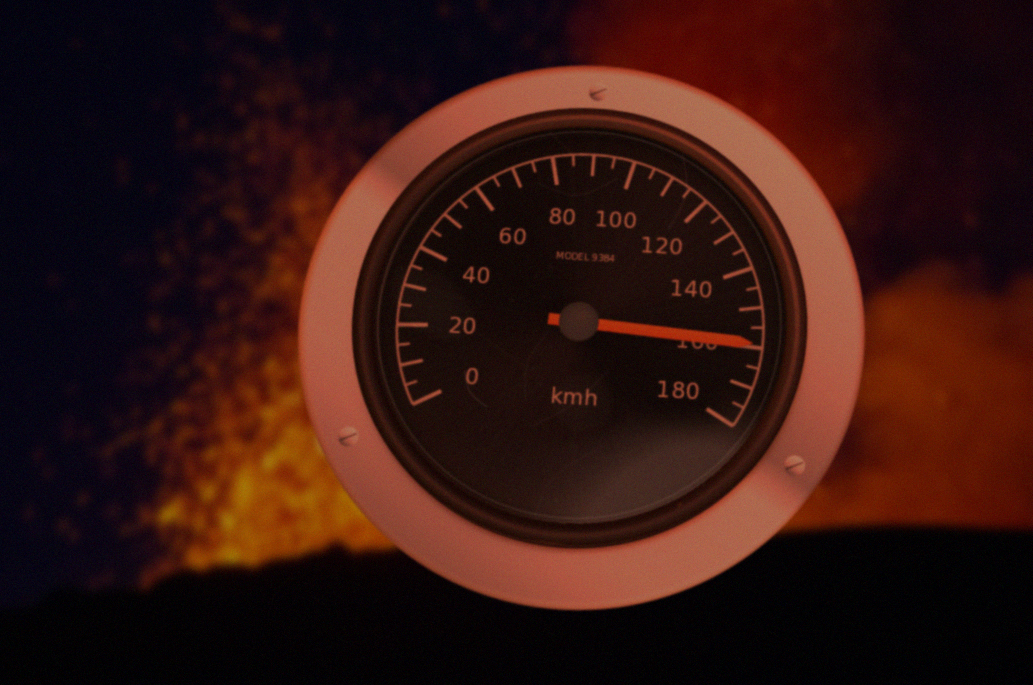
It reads 160 km/h
